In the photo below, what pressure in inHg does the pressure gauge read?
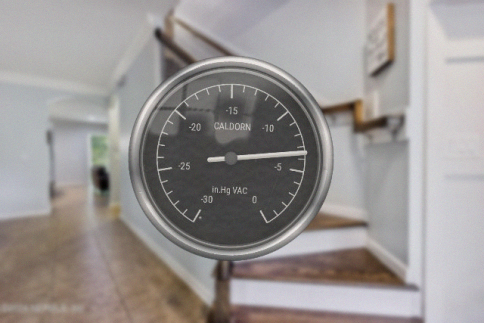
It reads -6.5 inHg
